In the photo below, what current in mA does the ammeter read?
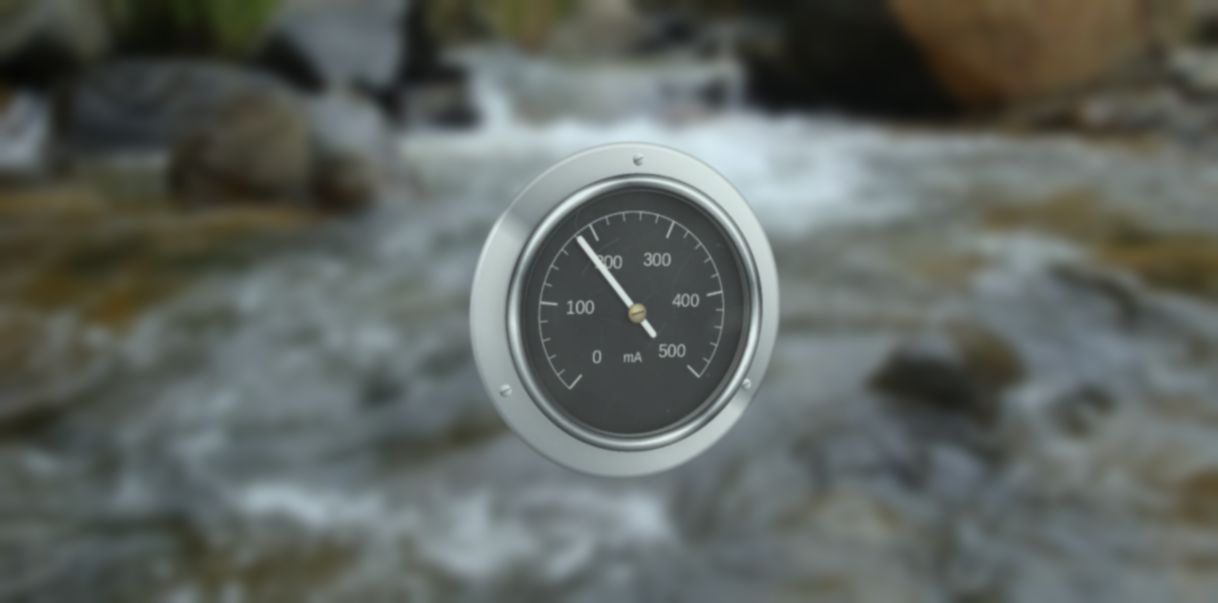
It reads 180 mA
